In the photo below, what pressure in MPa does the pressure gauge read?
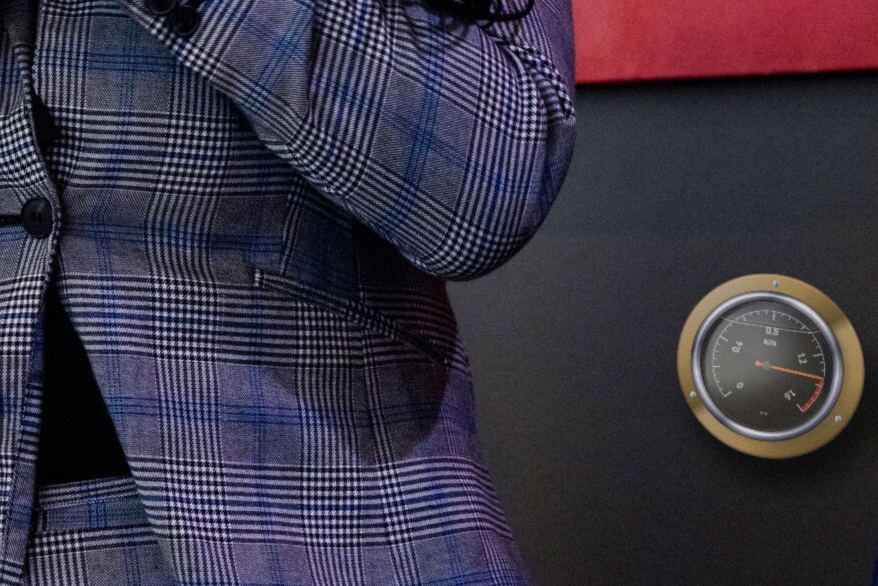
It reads 1.35 MPa
